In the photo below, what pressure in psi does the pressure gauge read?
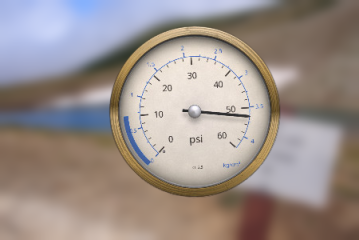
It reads 52 psi
